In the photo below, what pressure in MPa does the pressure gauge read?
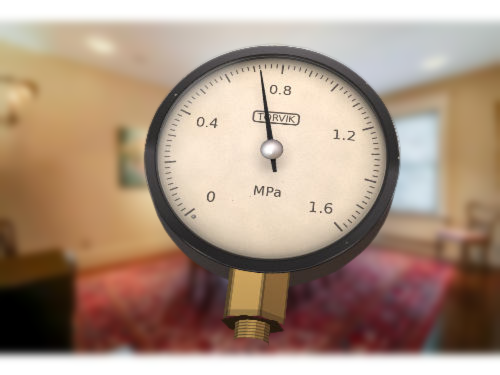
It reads 0.72 MPa
